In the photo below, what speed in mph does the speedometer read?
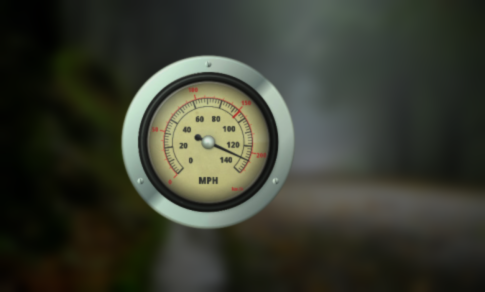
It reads 130 mph
